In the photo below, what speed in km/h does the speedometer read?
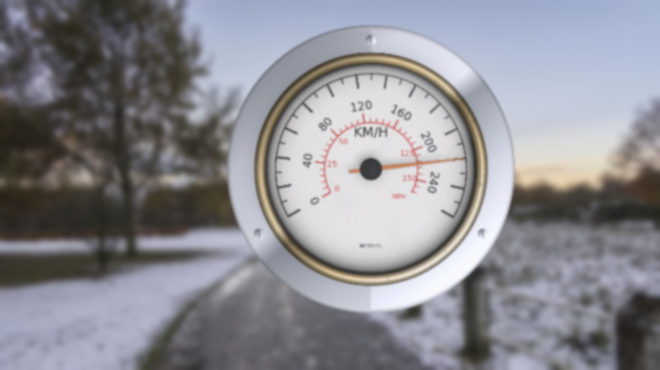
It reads 220 km/h
